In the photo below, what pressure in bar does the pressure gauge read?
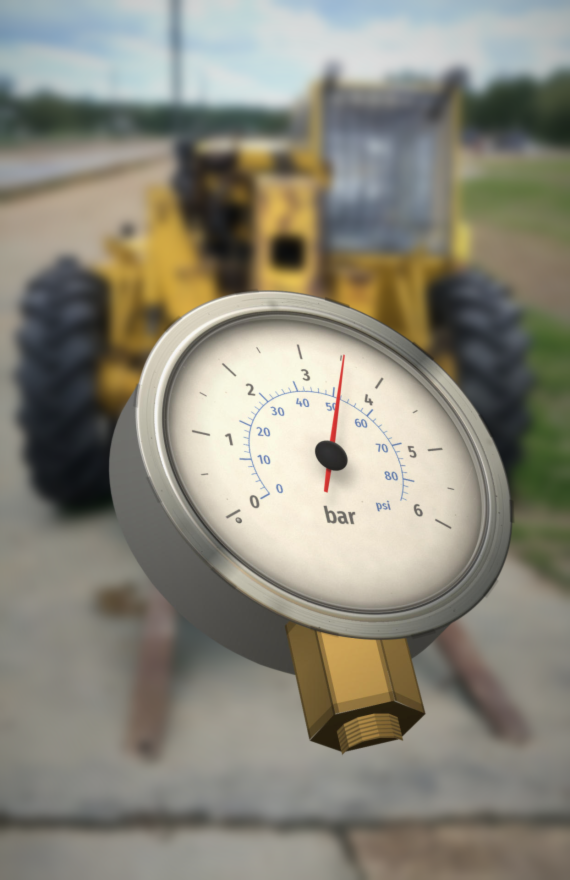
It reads 3.5 bar
